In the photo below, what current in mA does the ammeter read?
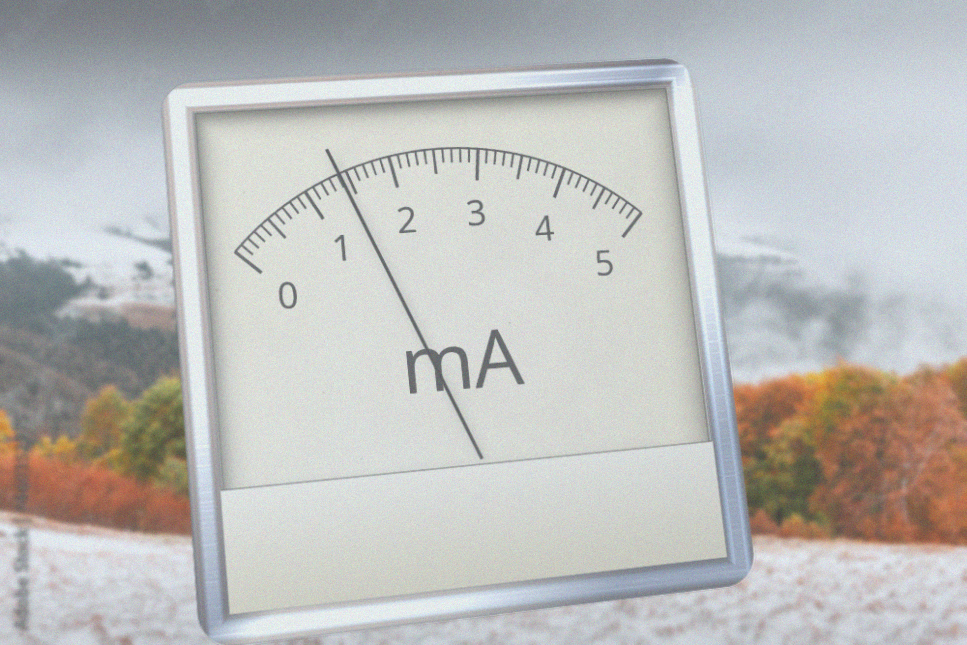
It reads 1.4 mA
